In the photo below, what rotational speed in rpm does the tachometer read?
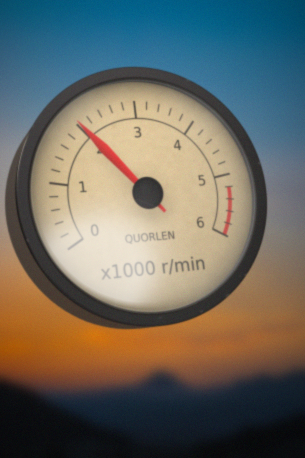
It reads 2000 rpm
